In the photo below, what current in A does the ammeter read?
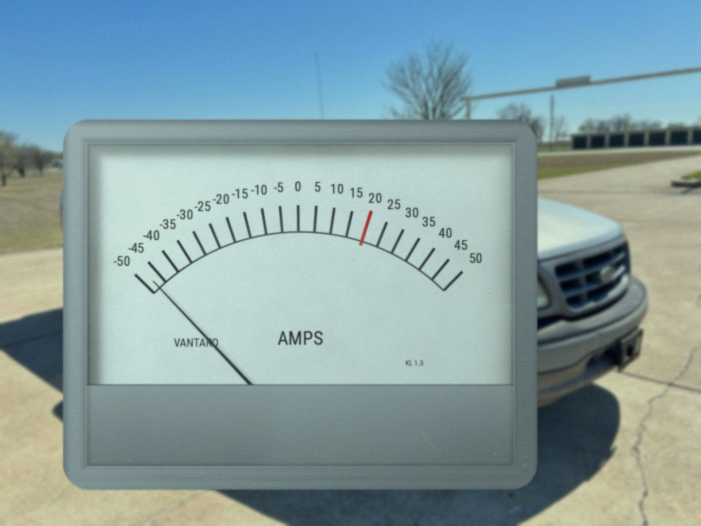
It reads -47.5 A
